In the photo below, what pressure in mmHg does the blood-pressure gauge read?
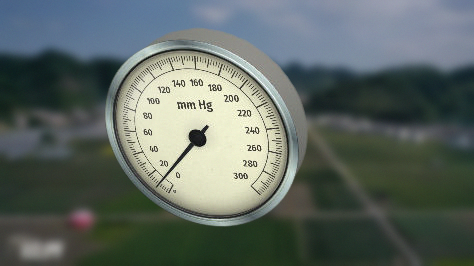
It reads 10 mmHg
